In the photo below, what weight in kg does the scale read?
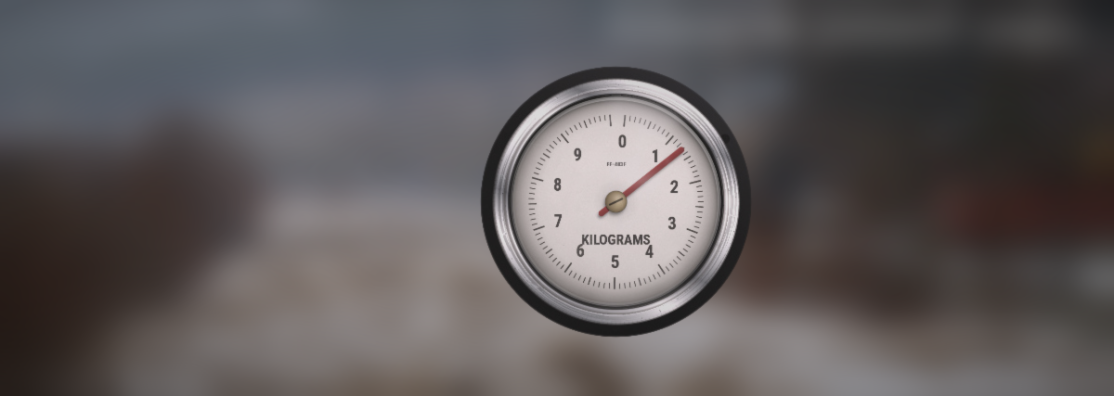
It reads 1.3 kg
